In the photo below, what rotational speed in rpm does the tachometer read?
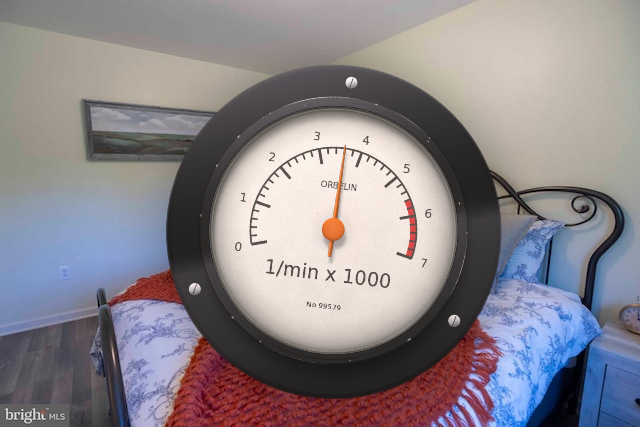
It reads 3600 rpm
